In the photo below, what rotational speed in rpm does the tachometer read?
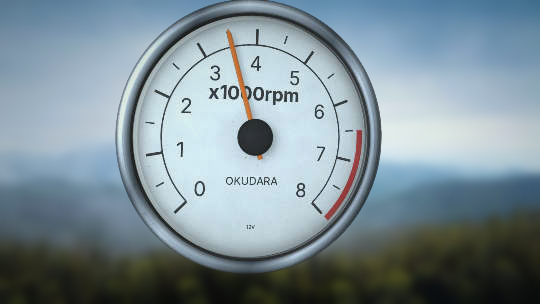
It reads 3500 rpm
